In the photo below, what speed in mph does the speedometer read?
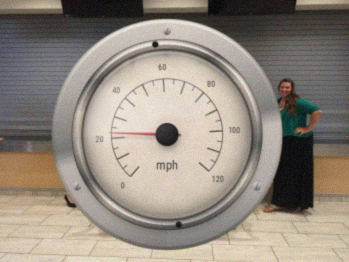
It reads 22.5 mph
